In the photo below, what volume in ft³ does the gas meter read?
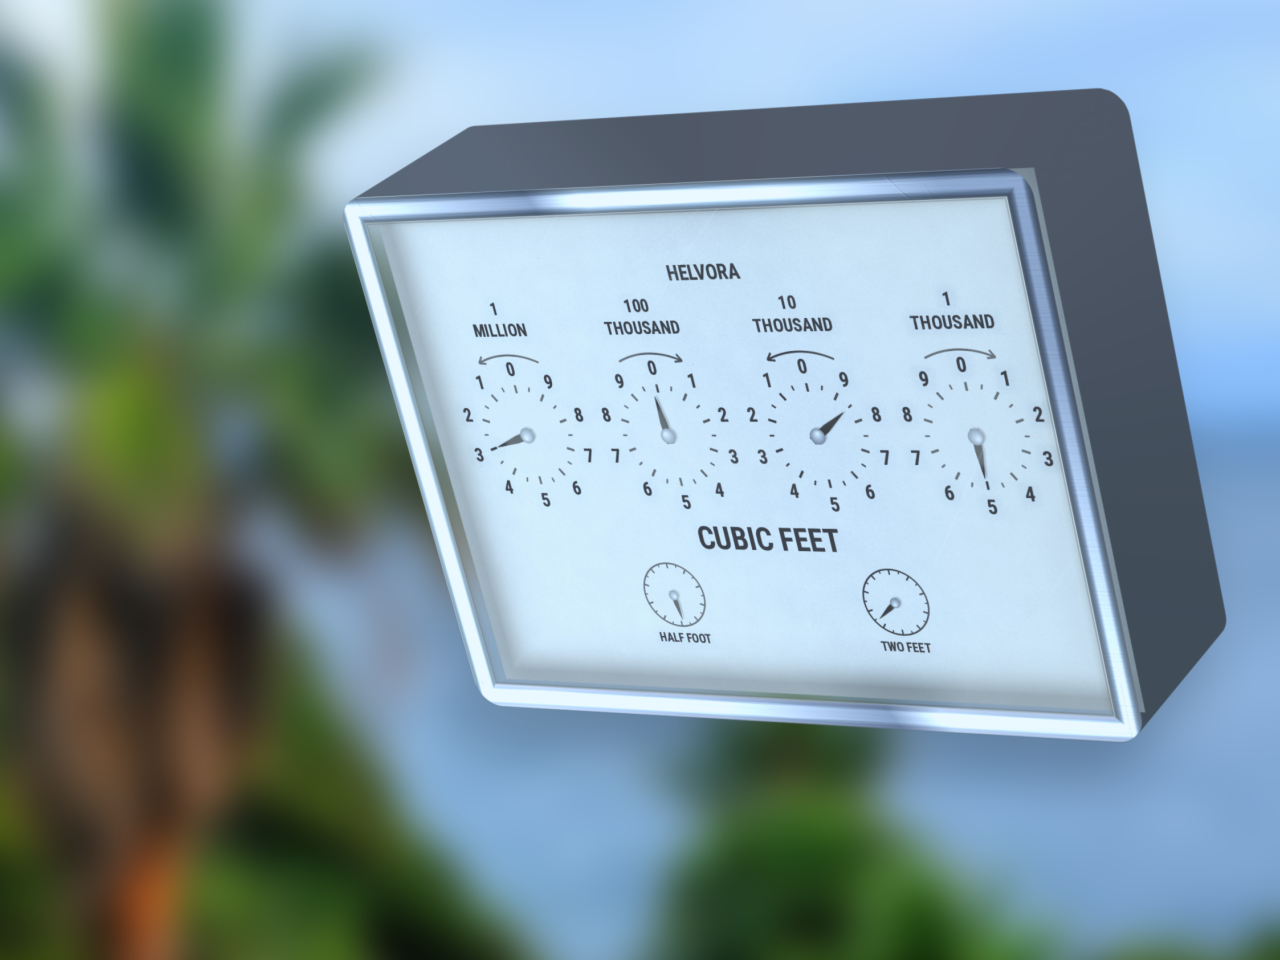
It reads 298500 ft³
